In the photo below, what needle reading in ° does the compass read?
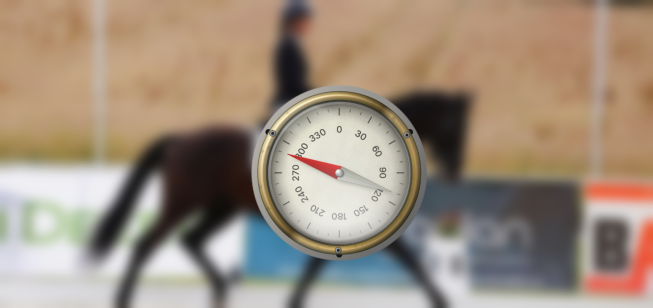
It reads 290 °
